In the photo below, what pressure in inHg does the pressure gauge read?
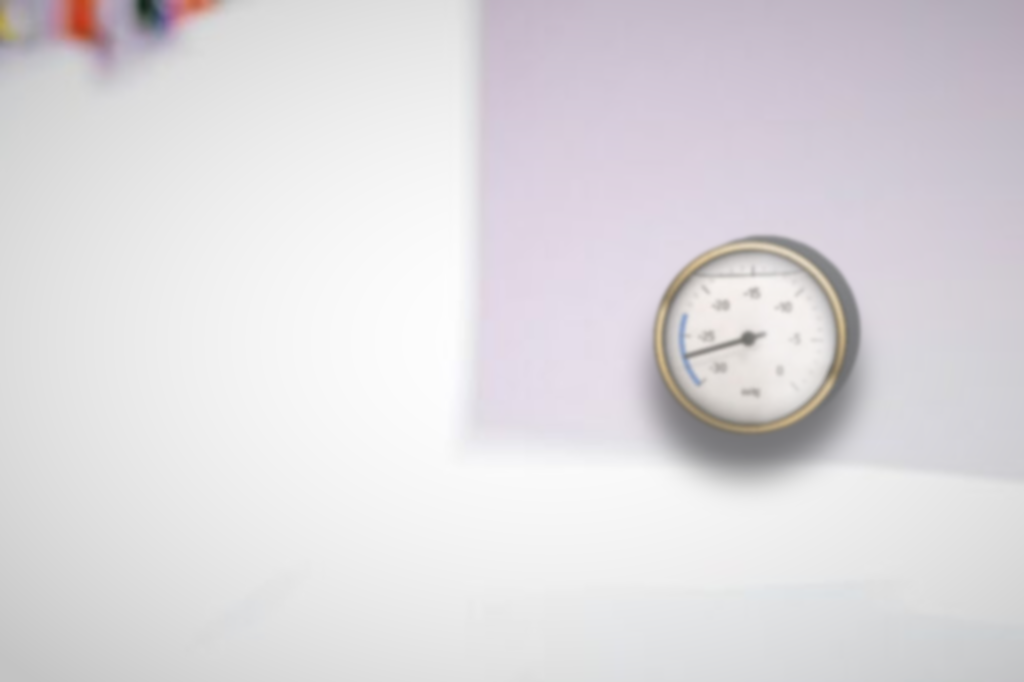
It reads -27 inHg
